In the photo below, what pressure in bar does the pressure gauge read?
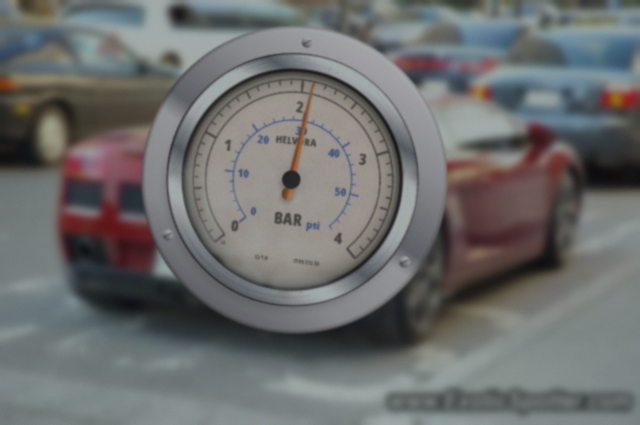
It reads 2.1 bar
